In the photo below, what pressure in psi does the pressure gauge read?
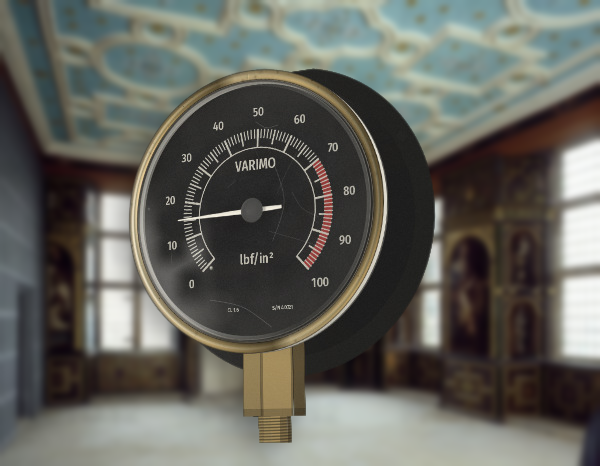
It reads 15 psi
